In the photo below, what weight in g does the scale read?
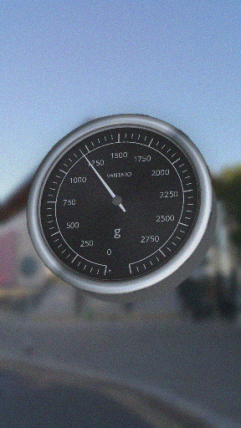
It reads 1200 g
